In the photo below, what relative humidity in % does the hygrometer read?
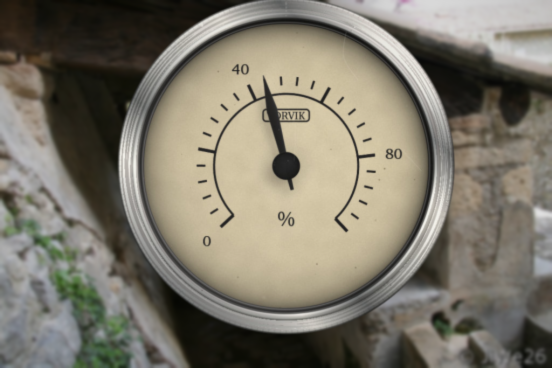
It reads 44 %
